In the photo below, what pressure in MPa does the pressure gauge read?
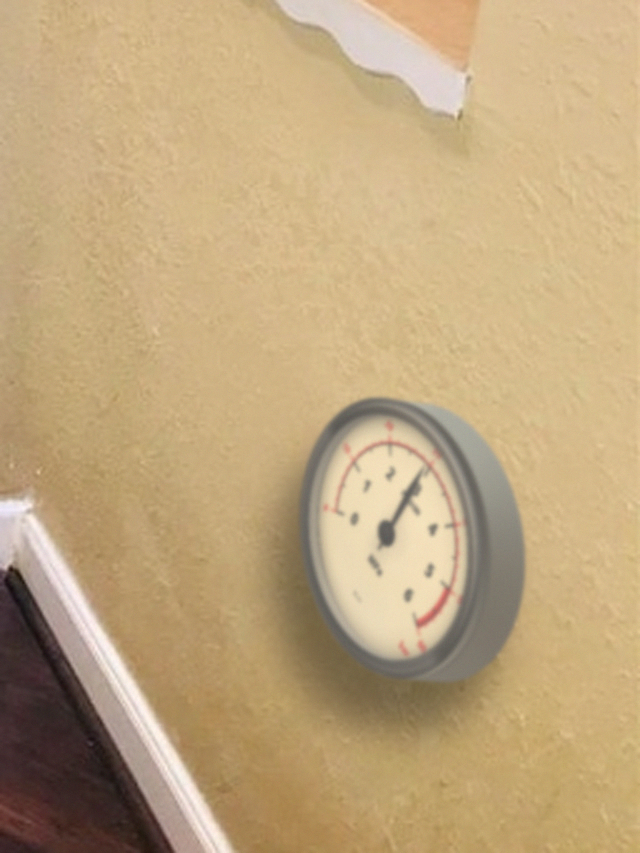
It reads 3 MPa
